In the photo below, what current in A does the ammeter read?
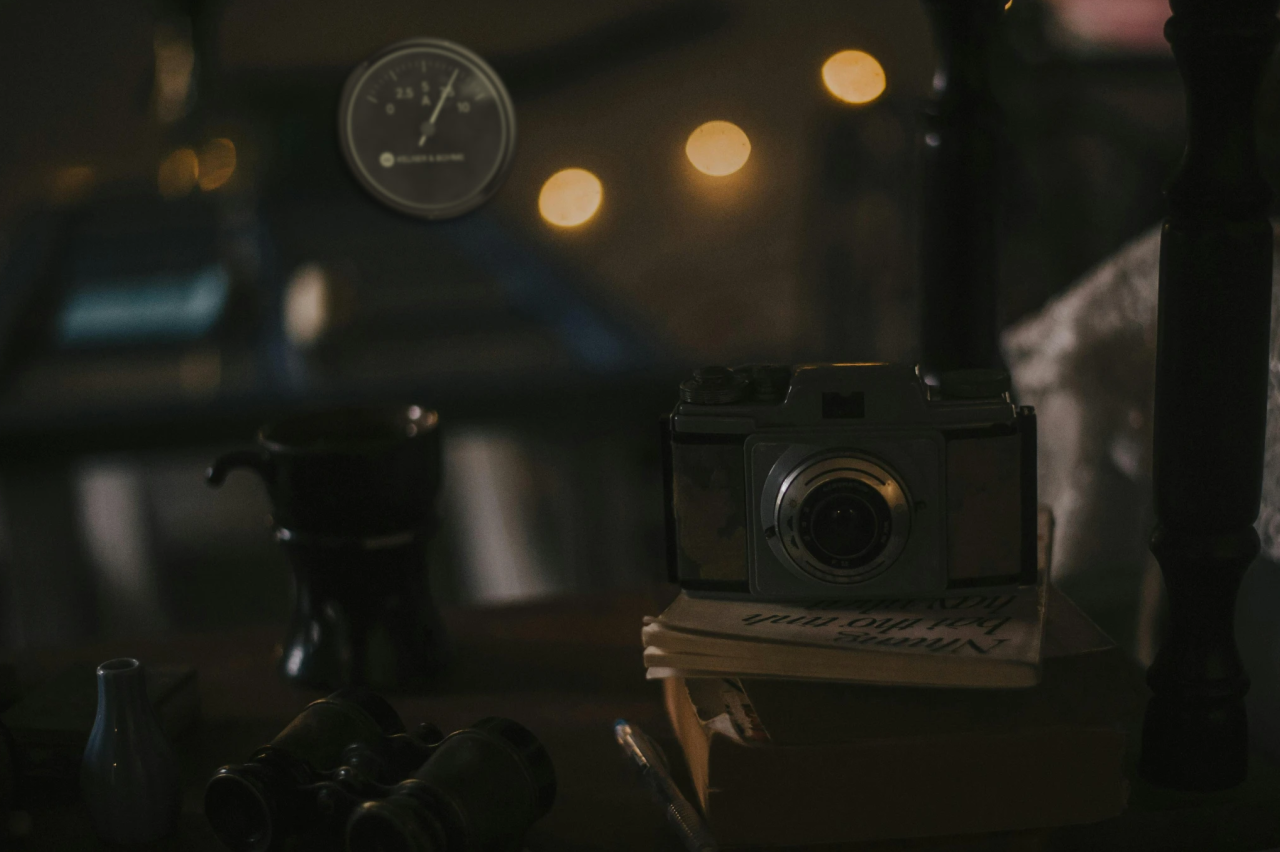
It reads 7.5 A
